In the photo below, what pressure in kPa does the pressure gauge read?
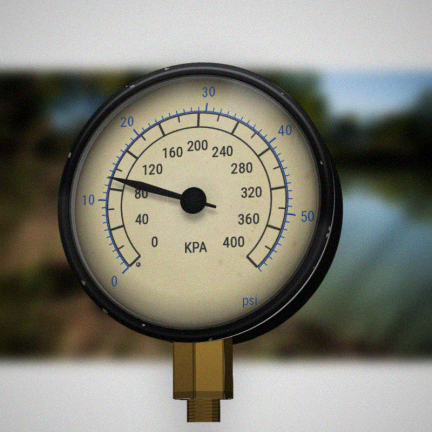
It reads 90 kPa
